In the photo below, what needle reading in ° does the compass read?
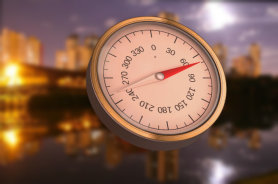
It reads 70 °
